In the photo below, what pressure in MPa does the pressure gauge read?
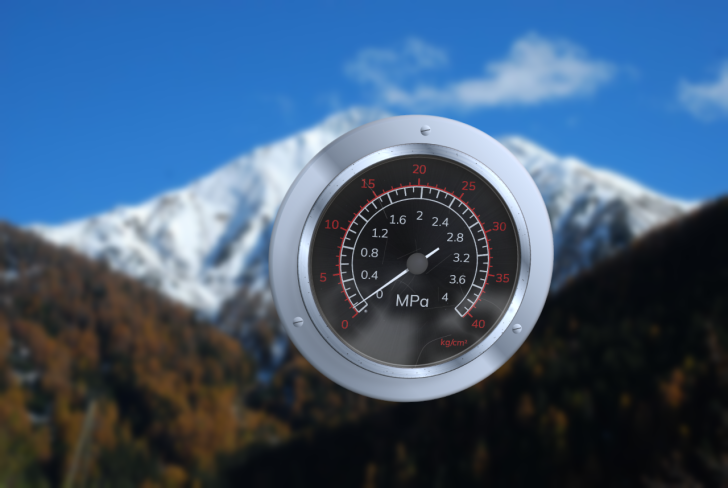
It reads 0.1 MPa
